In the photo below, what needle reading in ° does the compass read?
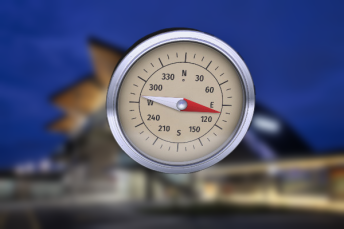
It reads 100 °
